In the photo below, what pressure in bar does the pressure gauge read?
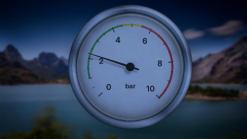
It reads 2.25 bar
